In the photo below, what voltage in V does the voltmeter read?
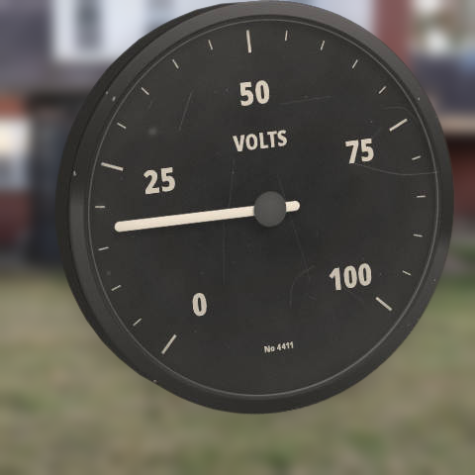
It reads 17.5 V
